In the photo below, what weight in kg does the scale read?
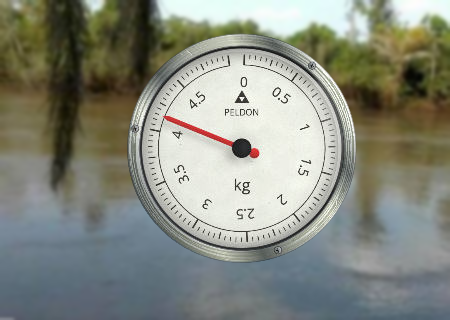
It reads 4.15 kg
